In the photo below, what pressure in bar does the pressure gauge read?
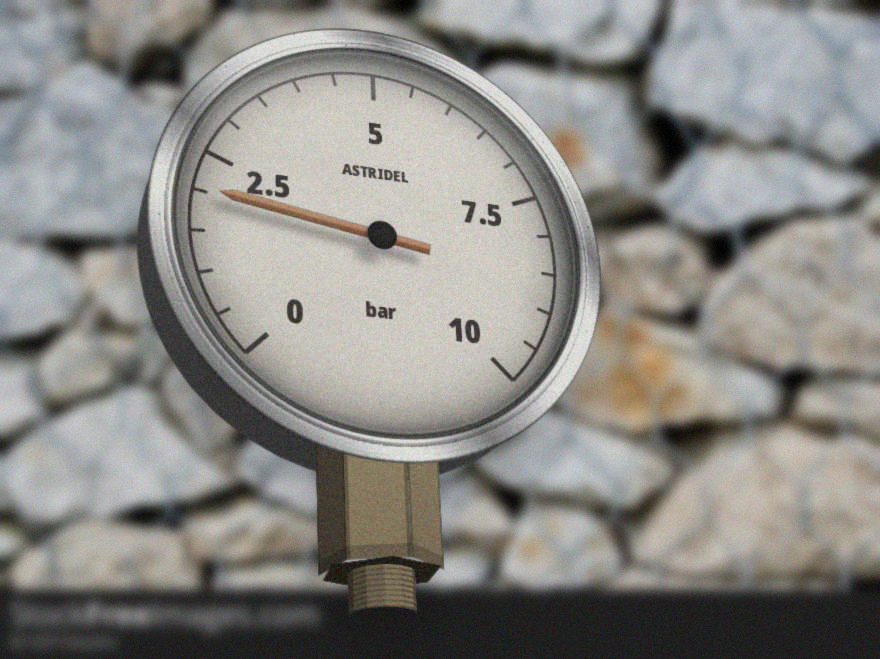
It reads 2 bar
